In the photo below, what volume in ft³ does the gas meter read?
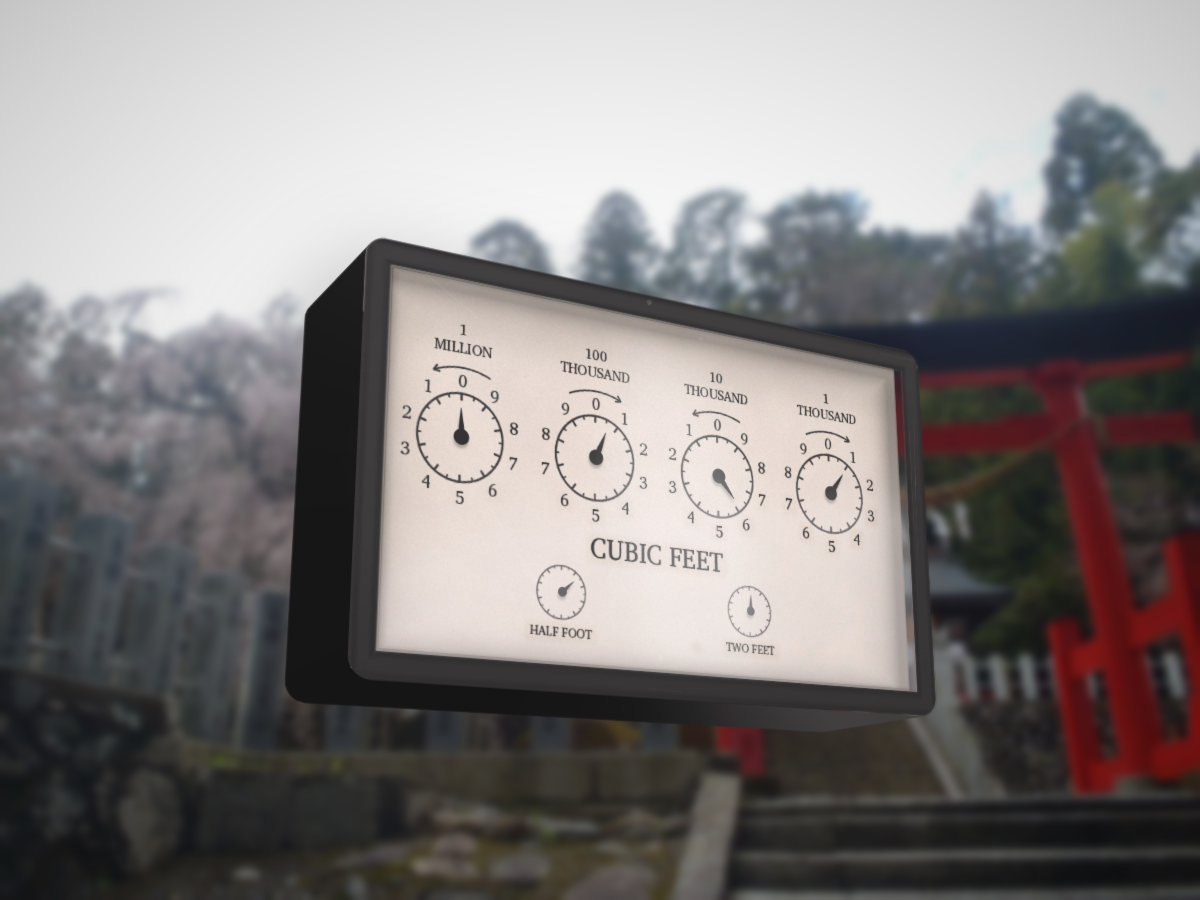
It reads 6100 ft³
